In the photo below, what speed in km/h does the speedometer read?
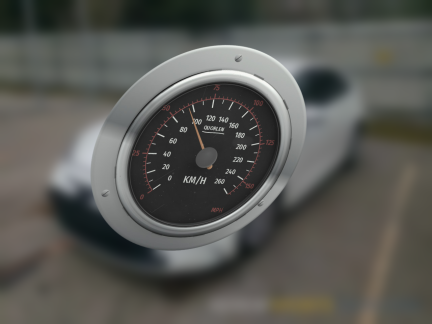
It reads 95 km/h
